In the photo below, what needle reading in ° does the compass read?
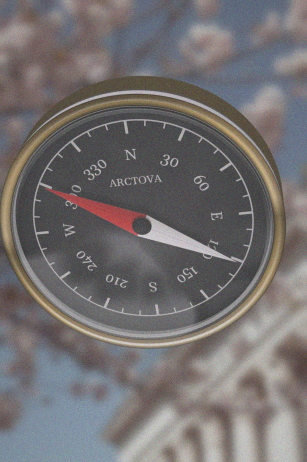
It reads 300 °
